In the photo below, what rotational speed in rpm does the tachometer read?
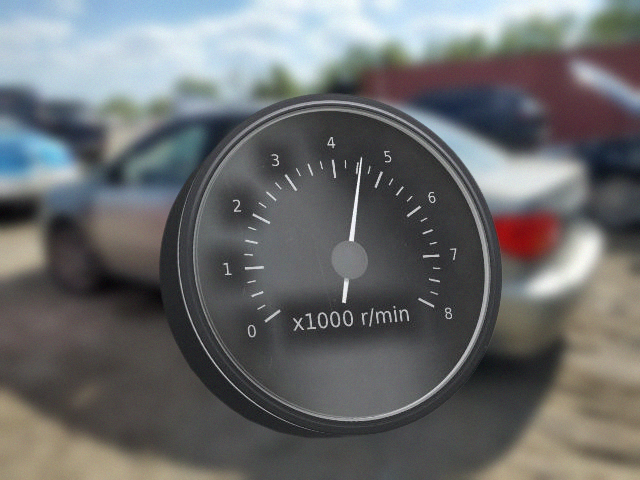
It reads 4500 rpm
